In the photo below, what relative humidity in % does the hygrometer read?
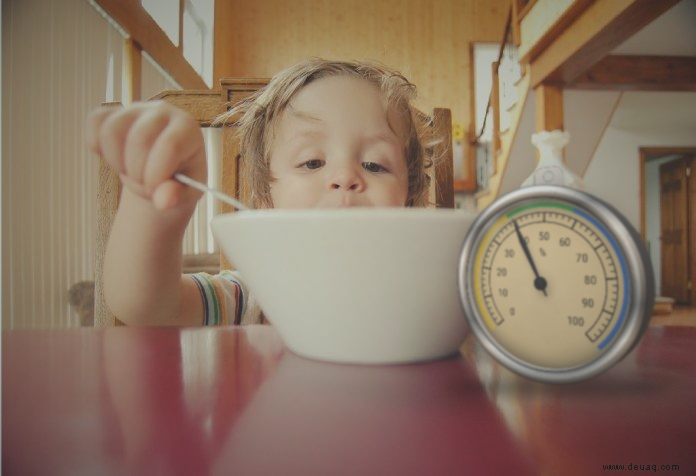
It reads 40 %
